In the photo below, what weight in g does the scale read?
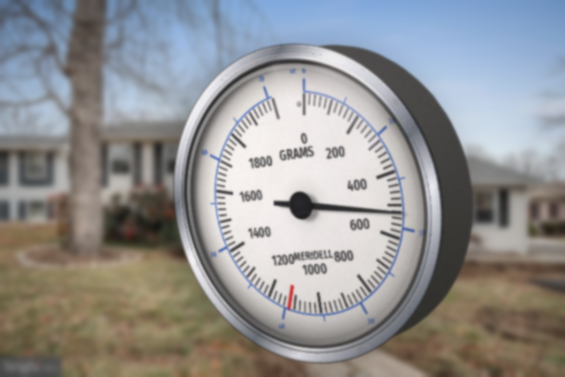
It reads 520 g
